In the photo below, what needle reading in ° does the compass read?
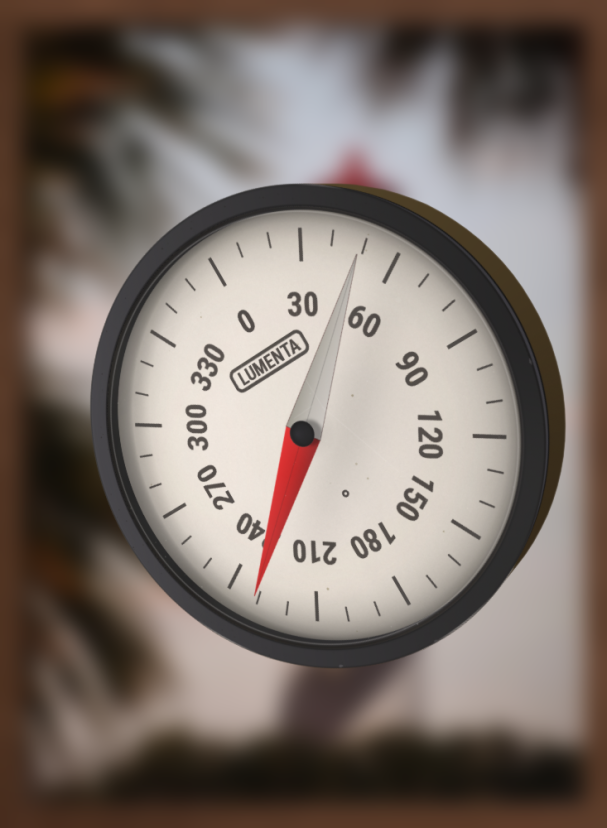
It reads 230 °
